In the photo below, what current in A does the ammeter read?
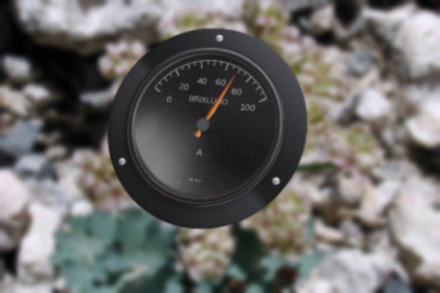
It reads 70 A
